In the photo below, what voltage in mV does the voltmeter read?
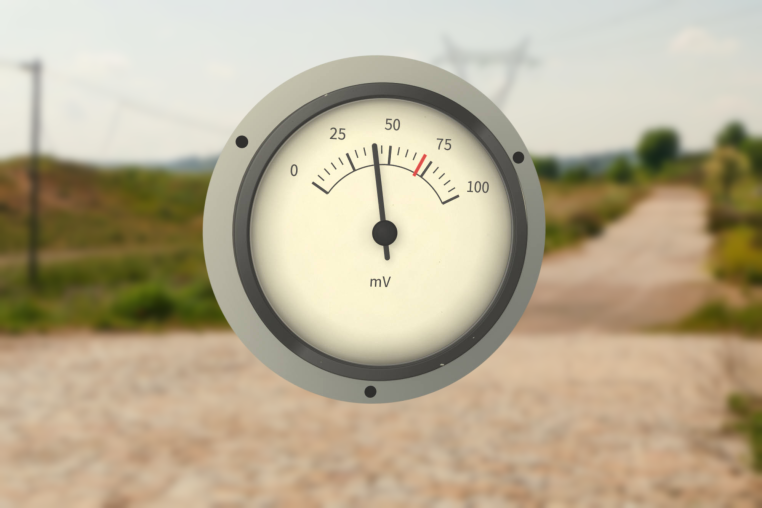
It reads 40 mV
